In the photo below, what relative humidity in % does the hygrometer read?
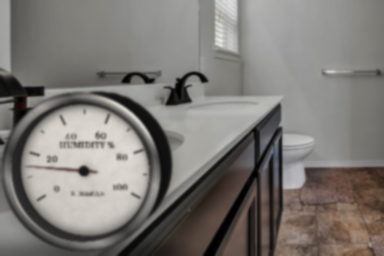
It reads 15 %
